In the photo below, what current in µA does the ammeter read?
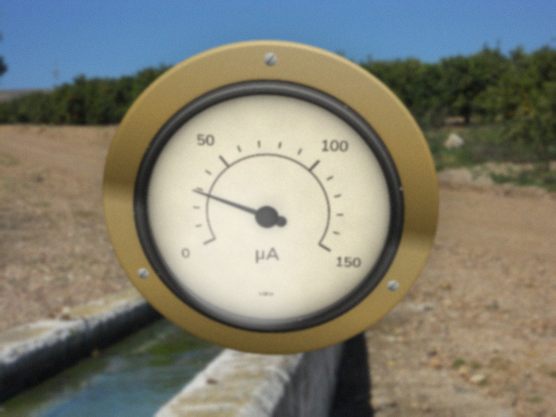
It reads 30 µA
